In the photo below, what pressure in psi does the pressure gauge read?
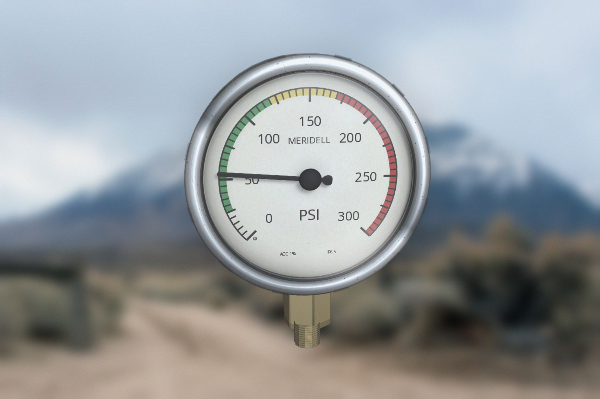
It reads 55 psi
